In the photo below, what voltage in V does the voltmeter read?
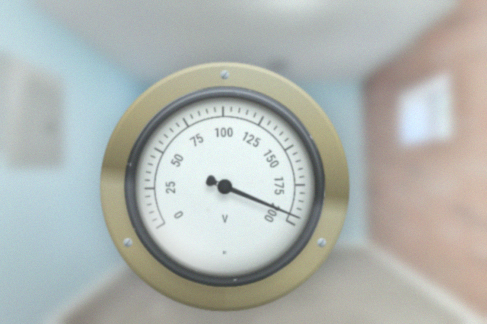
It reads 195 V
